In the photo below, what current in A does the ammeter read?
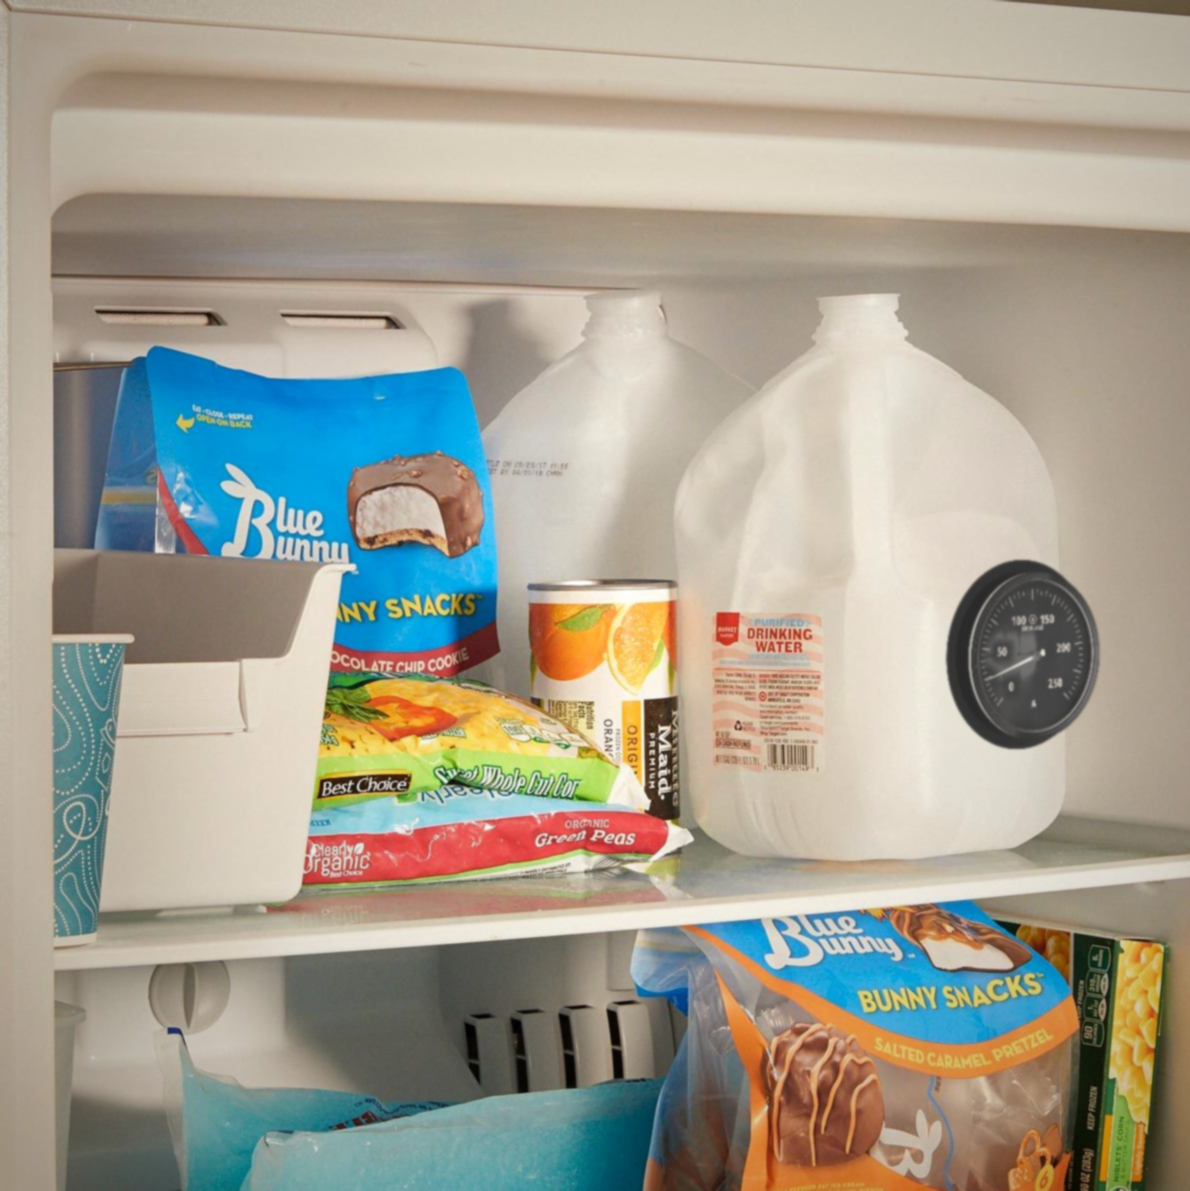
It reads 25 A
